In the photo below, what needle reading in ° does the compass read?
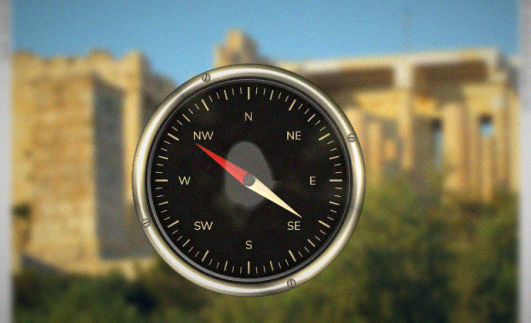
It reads 305 °
